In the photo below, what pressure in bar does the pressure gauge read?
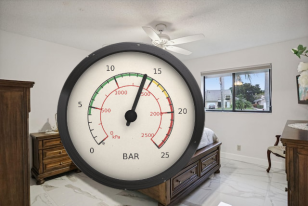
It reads 14 bar
